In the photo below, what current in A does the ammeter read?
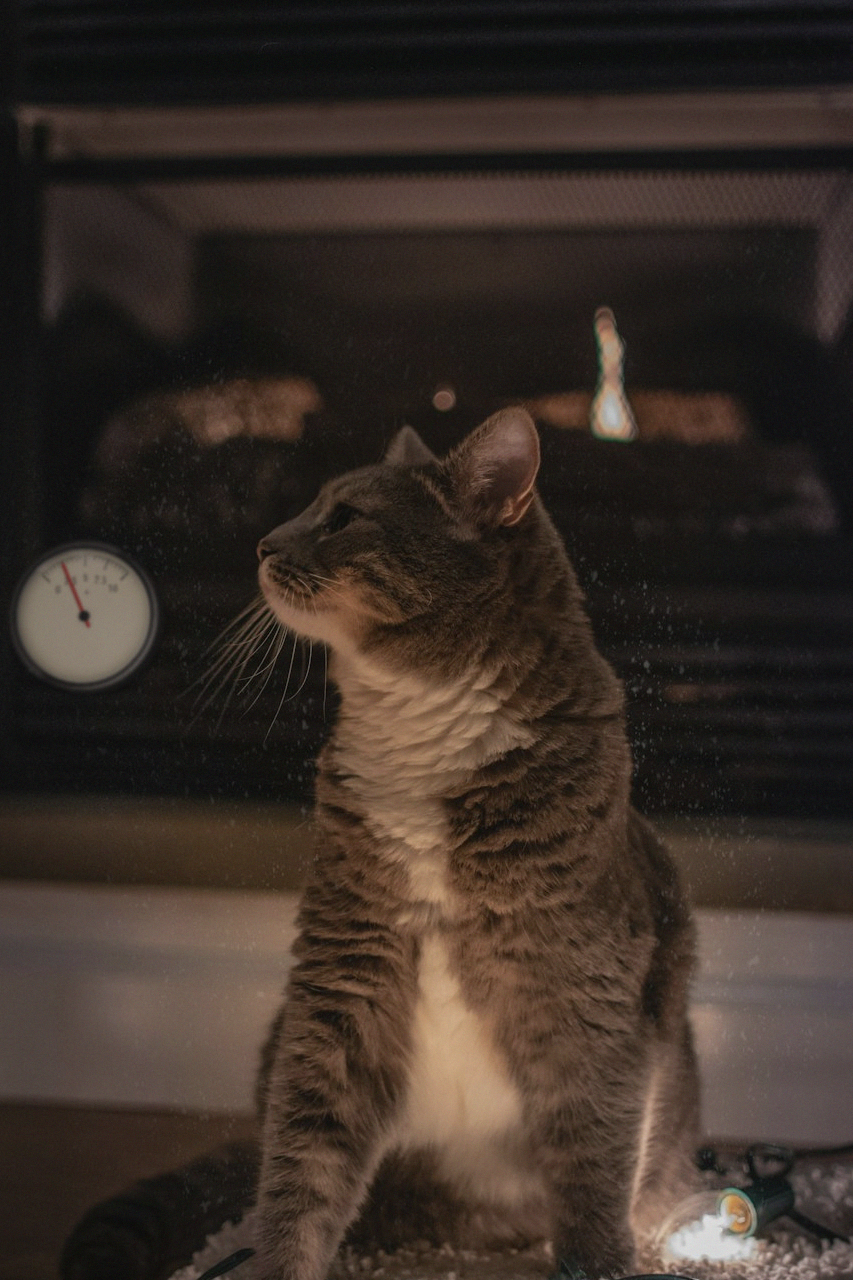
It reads 2.5 A
